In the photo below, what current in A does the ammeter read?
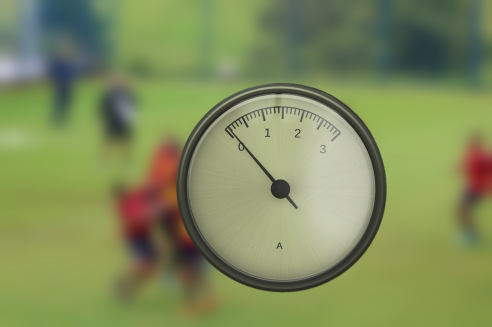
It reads 0.1 A
